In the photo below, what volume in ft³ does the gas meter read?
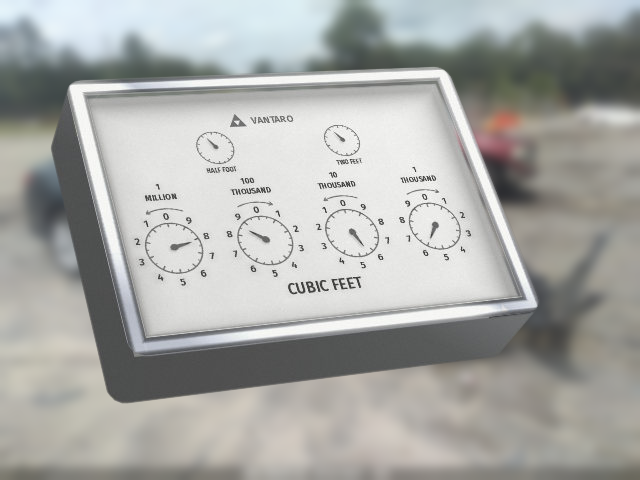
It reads 785600 ft³
